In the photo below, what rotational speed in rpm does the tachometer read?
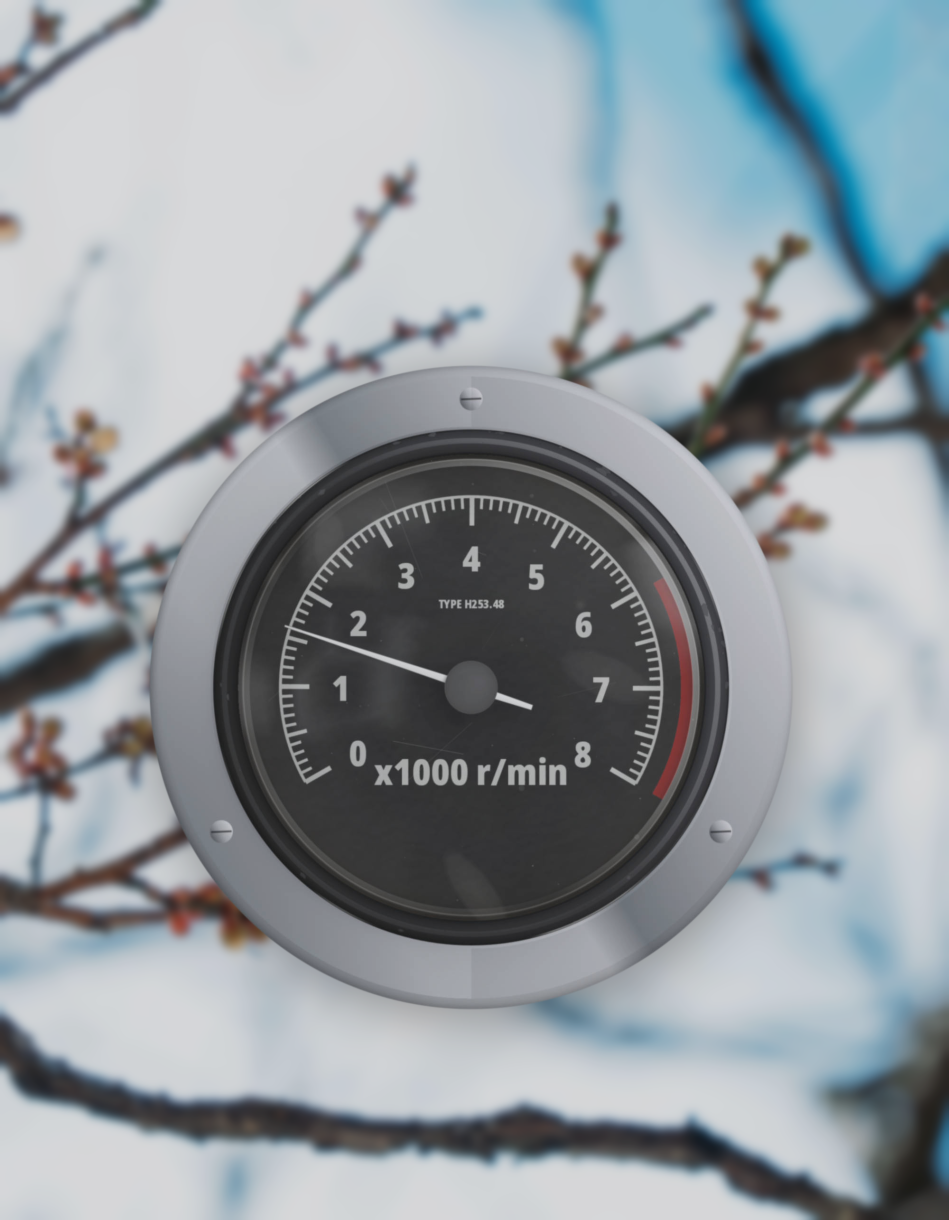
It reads 1600 rpm
